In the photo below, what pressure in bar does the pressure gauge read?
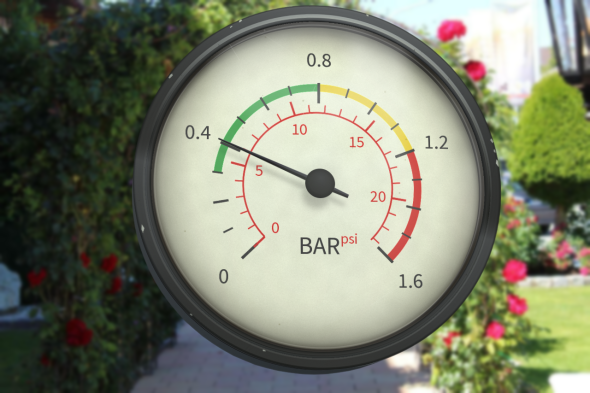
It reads 0.4 bar
